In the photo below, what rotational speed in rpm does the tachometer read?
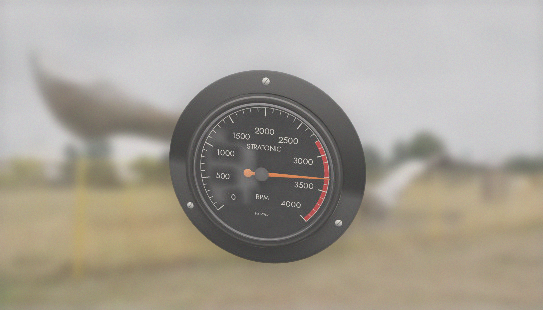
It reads 3300 rpm
